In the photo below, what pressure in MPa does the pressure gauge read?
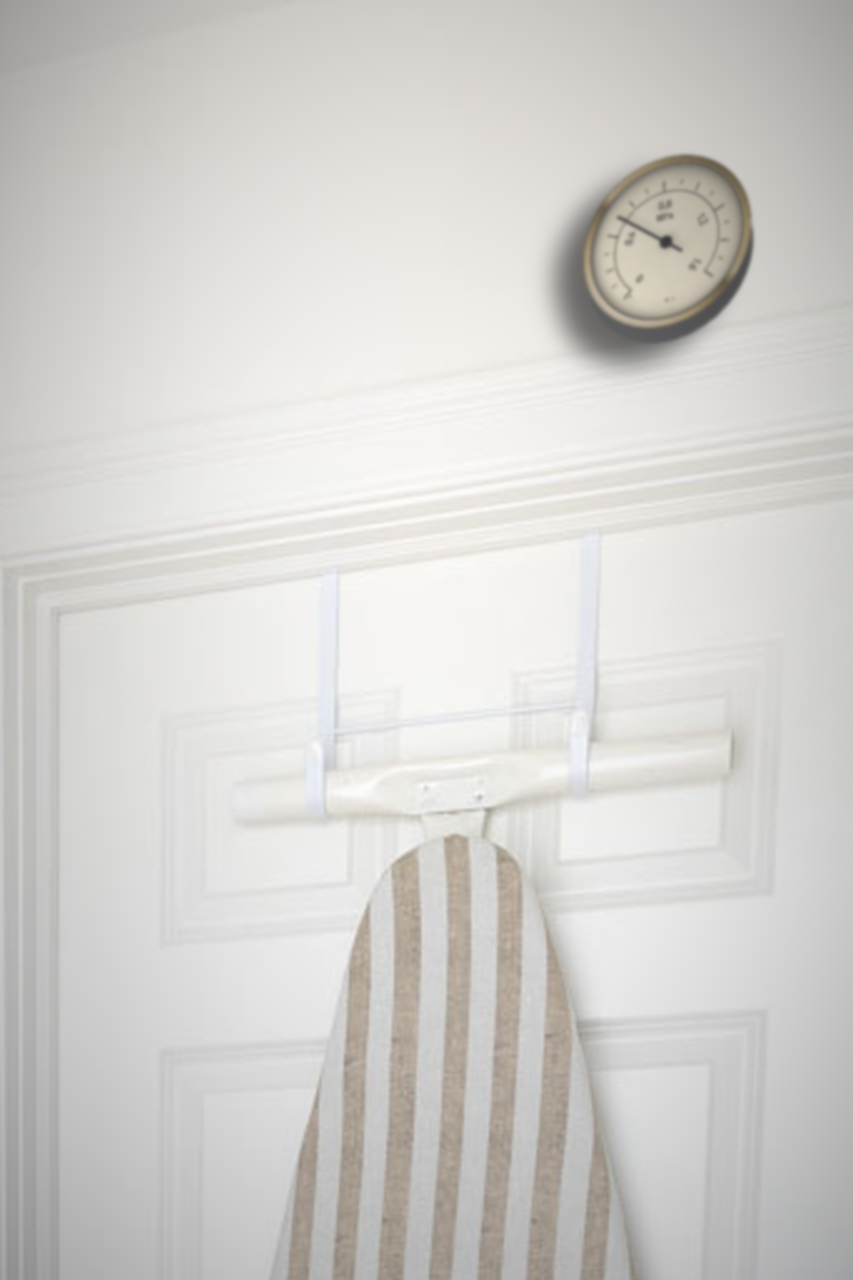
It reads 0.5 MPa
